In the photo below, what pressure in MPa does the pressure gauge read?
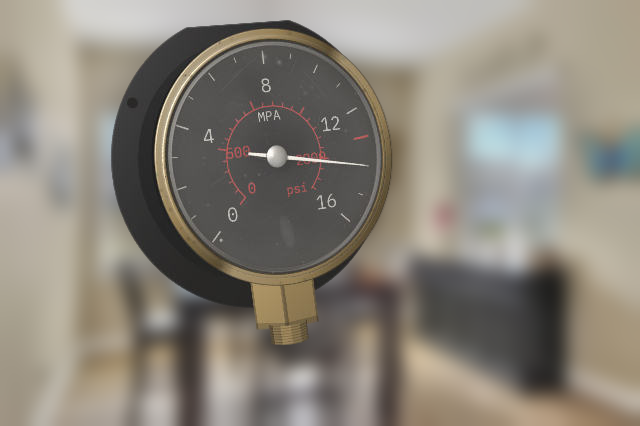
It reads 14 MPa
